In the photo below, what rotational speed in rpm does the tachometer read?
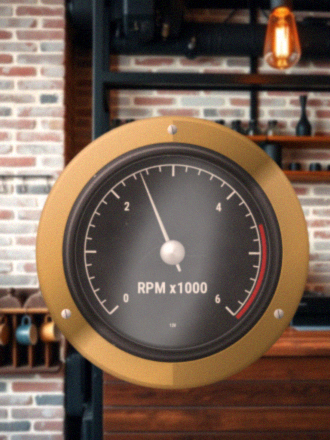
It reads 2500 rpm
